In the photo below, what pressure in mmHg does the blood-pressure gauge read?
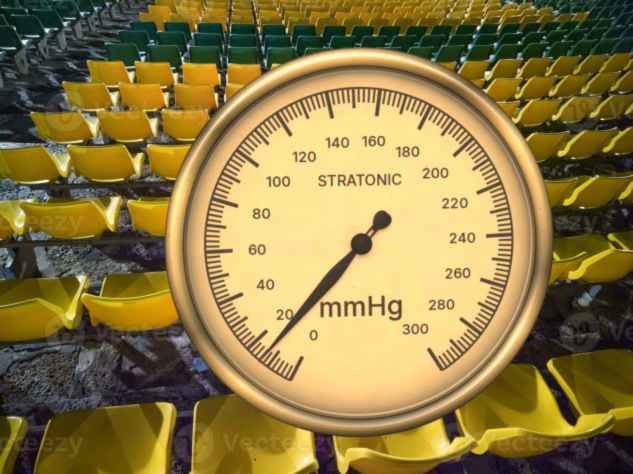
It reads 14 mmHg
